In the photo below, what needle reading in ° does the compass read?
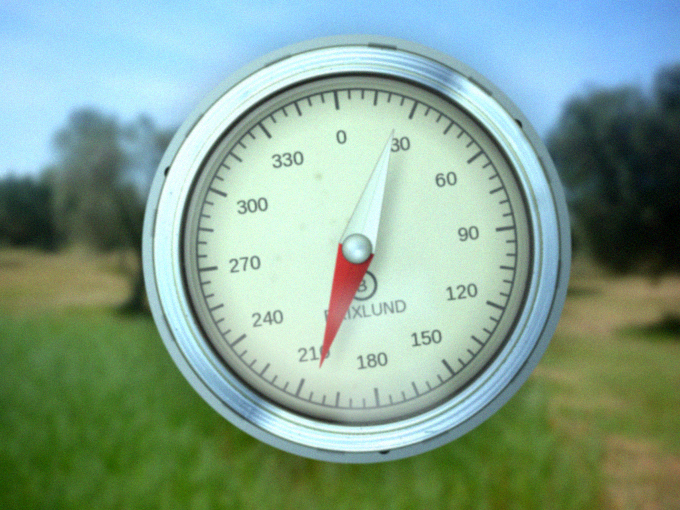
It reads 205 °
